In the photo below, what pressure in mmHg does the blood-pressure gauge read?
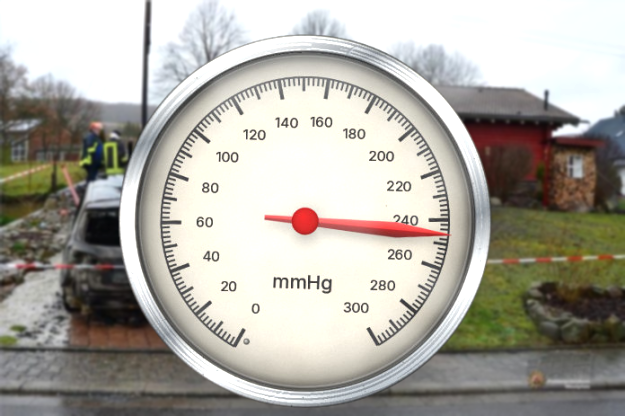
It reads 246 mmHg
